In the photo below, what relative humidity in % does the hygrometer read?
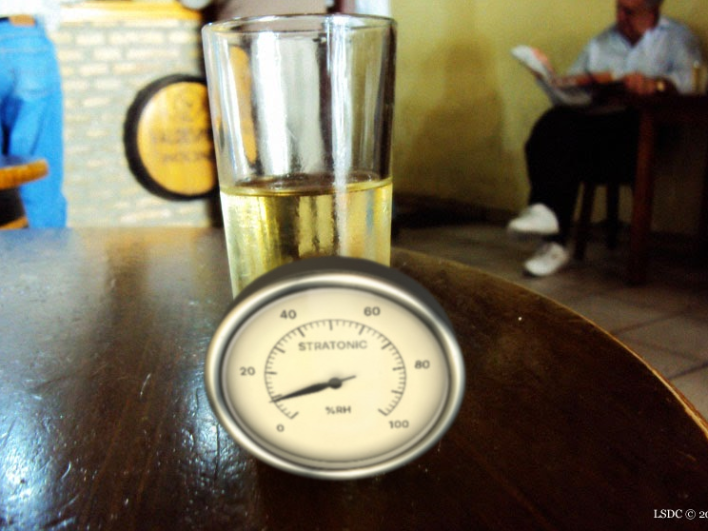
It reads 10 %
